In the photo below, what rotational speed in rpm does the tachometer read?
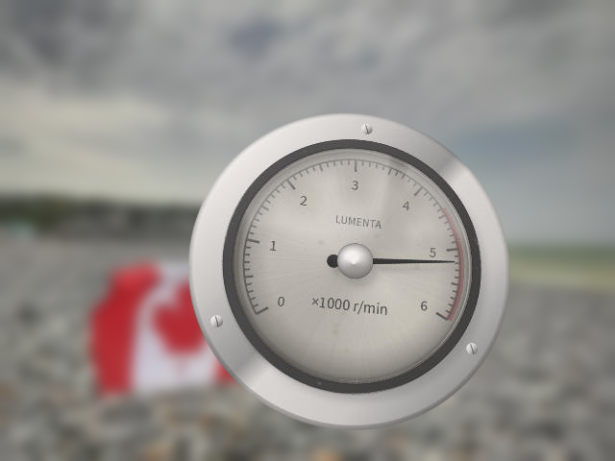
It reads 5200 rpm
